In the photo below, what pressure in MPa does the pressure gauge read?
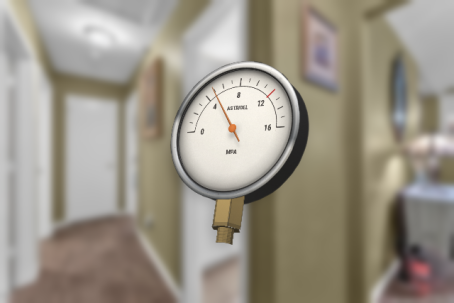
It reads 5 MPa
